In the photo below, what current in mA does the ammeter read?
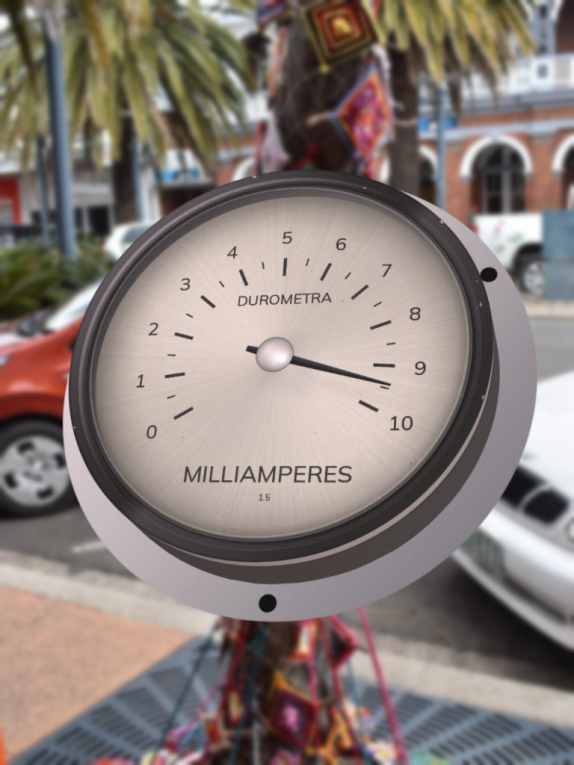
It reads 9.5 mA
